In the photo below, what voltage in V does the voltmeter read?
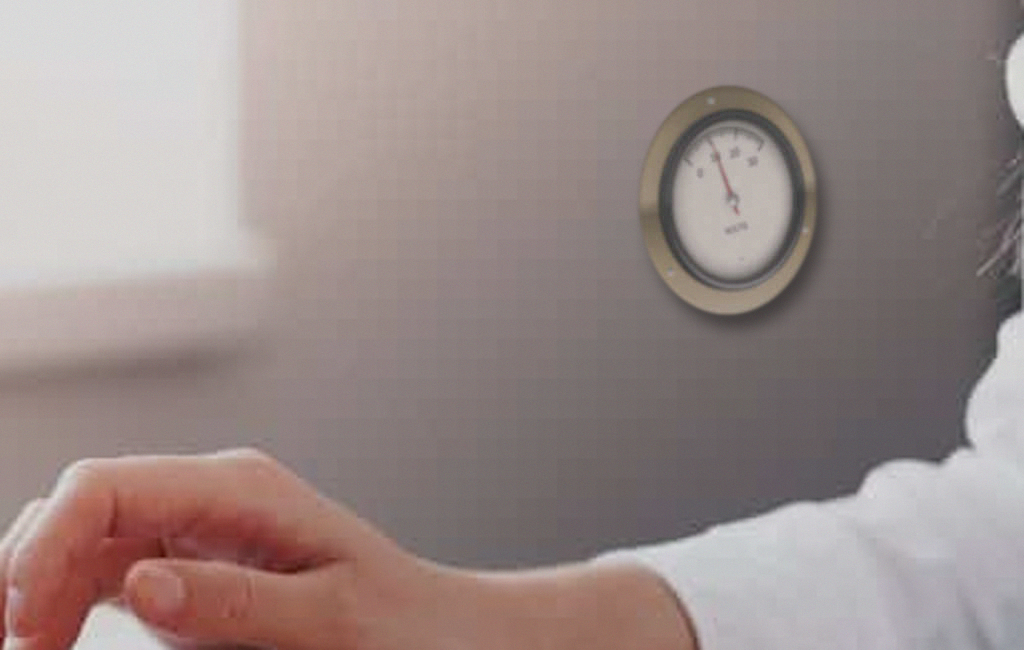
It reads 10 V
